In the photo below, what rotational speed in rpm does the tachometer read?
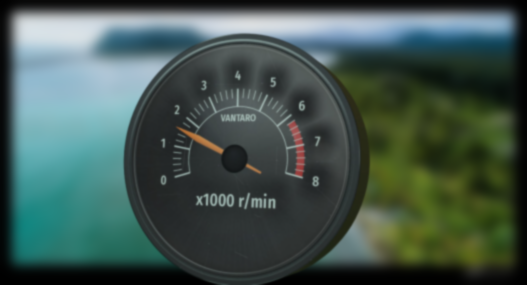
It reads 1600 rpm
